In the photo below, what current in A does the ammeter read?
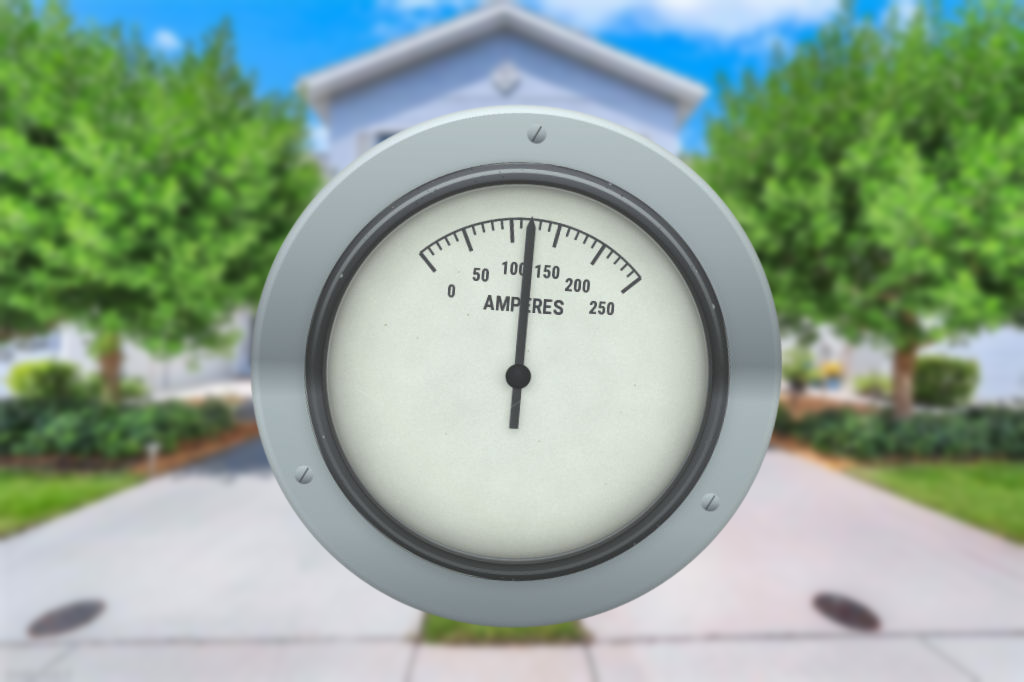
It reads 120 A
